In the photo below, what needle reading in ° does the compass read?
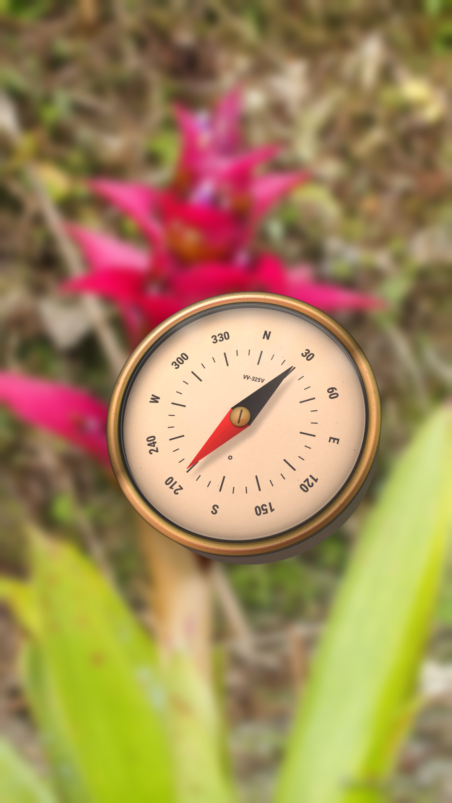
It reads 210 °
